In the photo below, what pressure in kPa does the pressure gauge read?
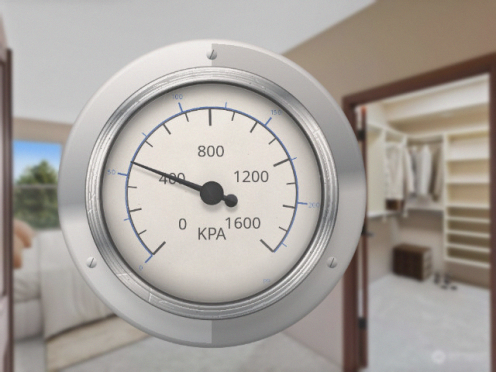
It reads 400 kPa
